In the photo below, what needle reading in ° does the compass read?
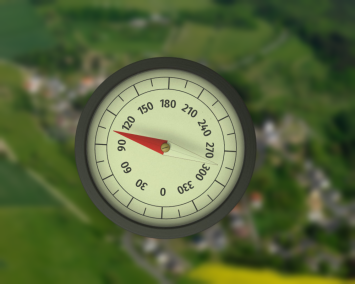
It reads 105 °
